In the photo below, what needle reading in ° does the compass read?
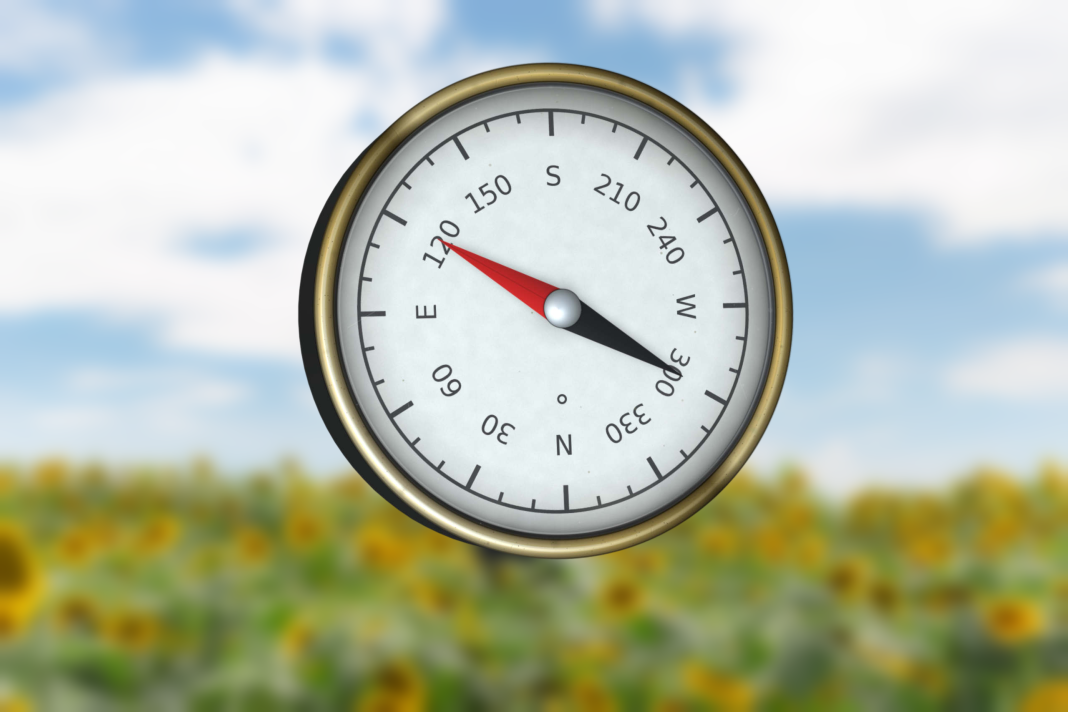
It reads 120 °
